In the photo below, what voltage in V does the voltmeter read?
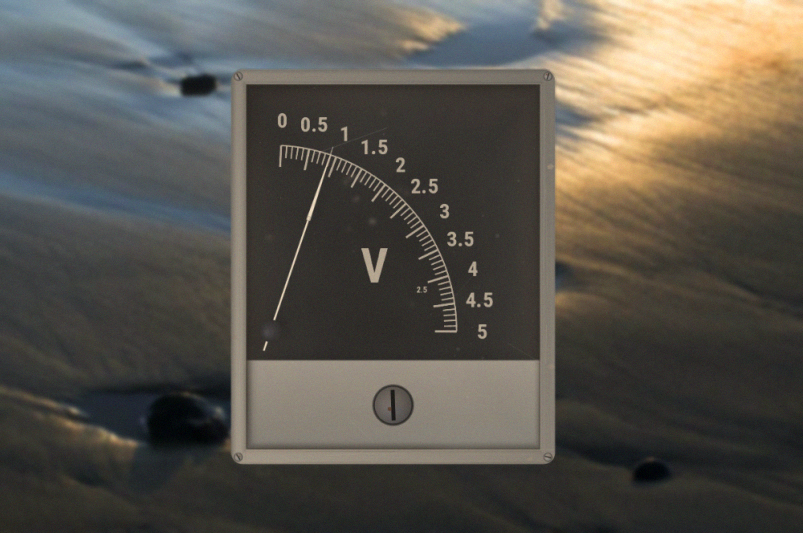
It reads 0.9 V
